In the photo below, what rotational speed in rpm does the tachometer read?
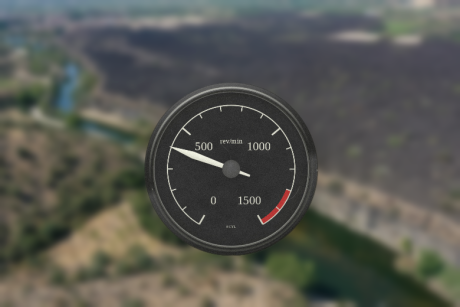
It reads 400 rpm
